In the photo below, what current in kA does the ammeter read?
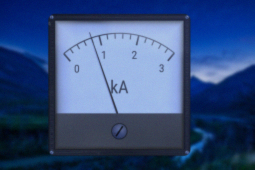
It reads 0.8 kA
